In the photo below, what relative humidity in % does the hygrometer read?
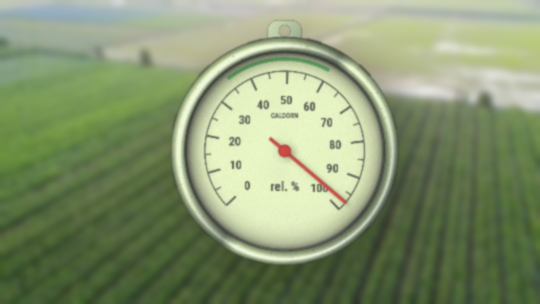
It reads 97.5 %
